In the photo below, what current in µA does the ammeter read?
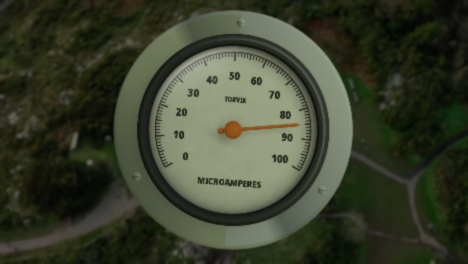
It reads 85 µA
